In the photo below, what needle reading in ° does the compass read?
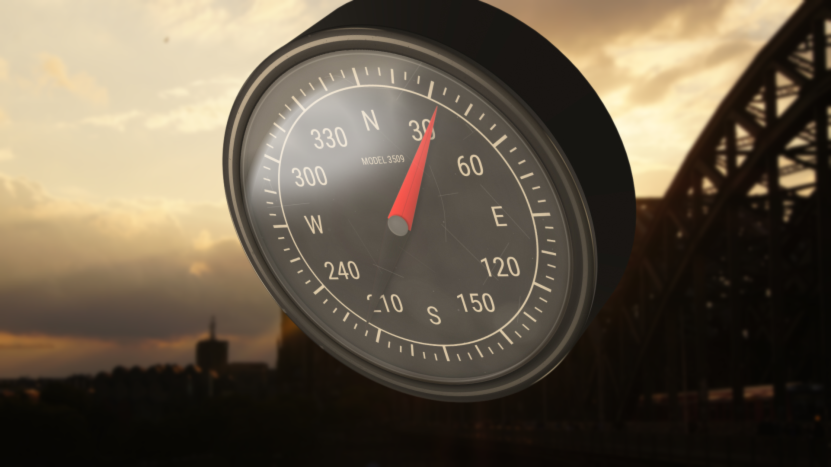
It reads 35 °
